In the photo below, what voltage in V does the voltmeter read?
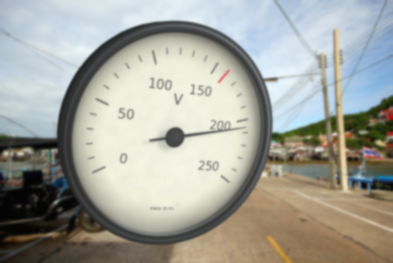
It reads 205 V
